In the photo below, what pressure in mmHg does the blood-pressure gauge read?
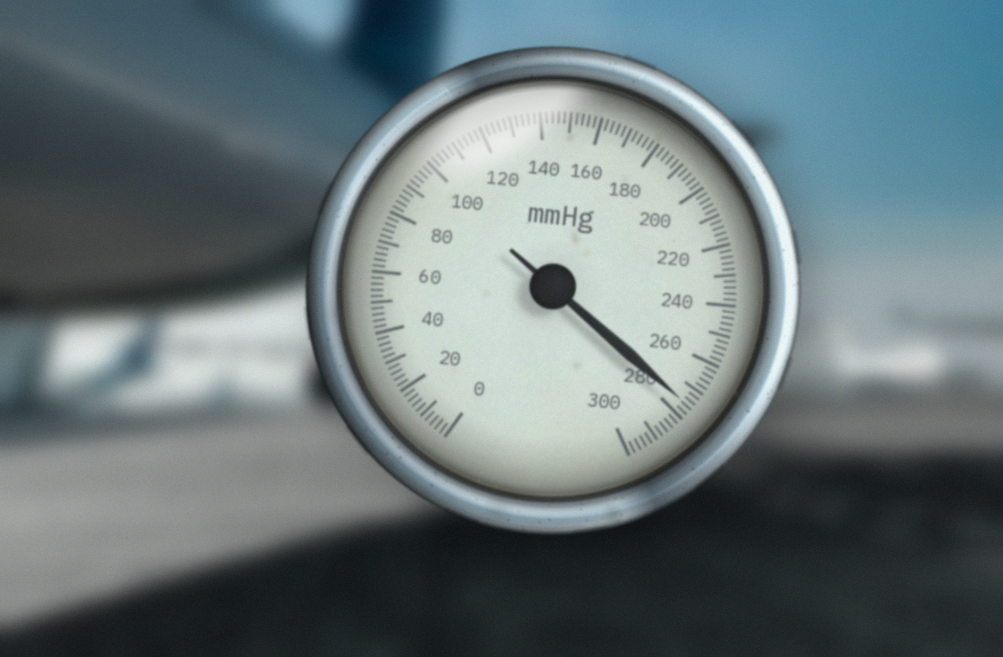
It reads 276 mmHg
